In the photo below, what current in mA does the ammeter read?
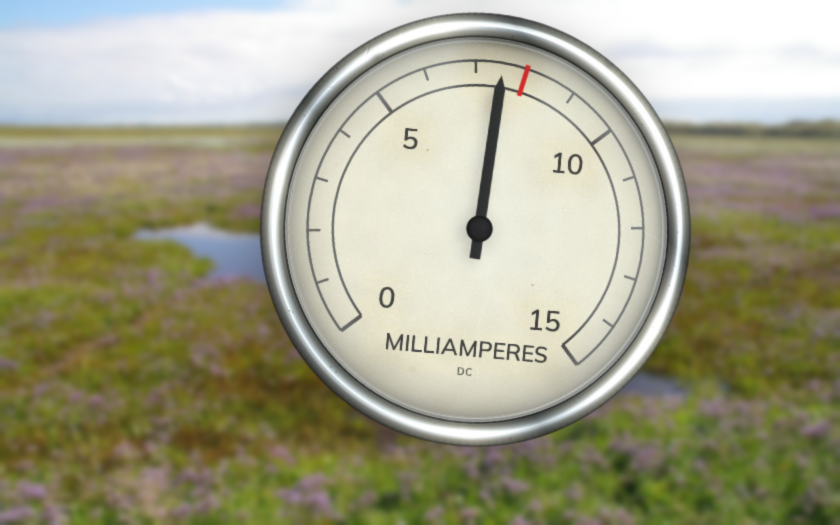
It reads 7.5 mA
